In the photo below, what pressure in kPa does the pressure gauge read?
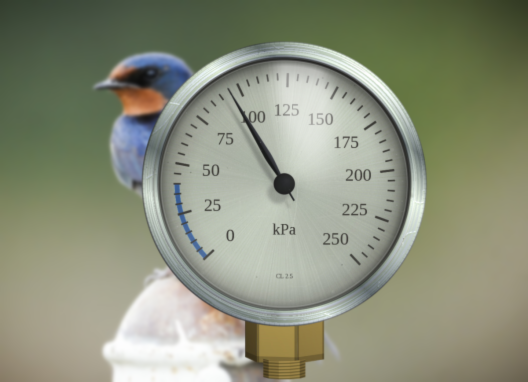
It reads 95 kPa
